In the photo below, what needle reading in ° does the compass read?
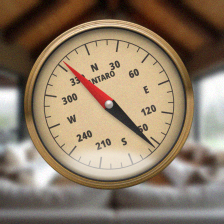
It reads 335 °
